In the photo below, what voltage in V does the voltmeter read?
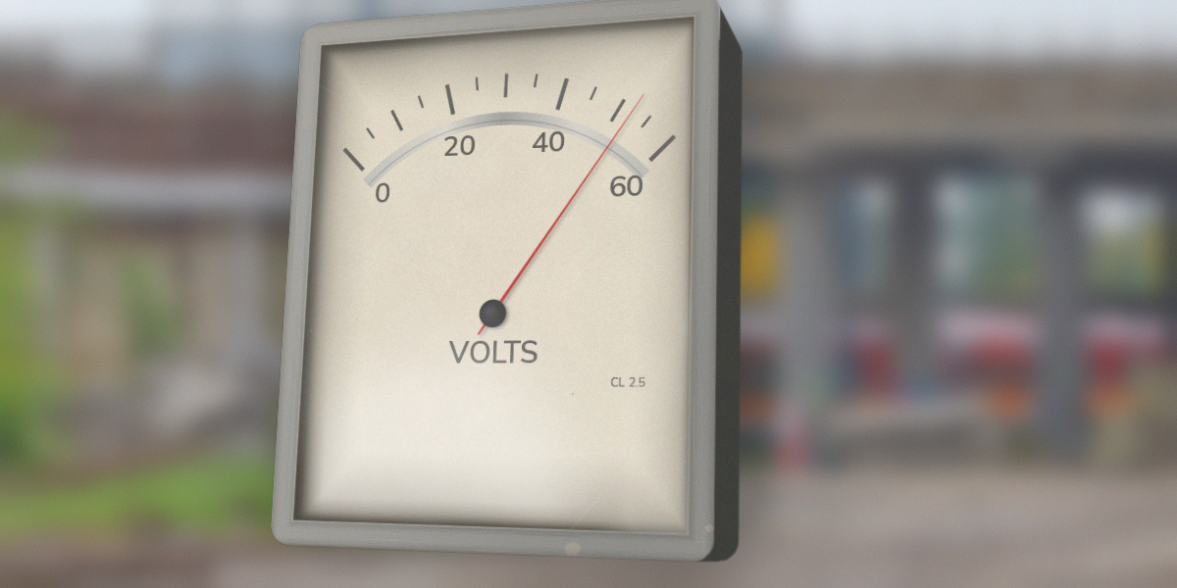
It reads 52.5 V
